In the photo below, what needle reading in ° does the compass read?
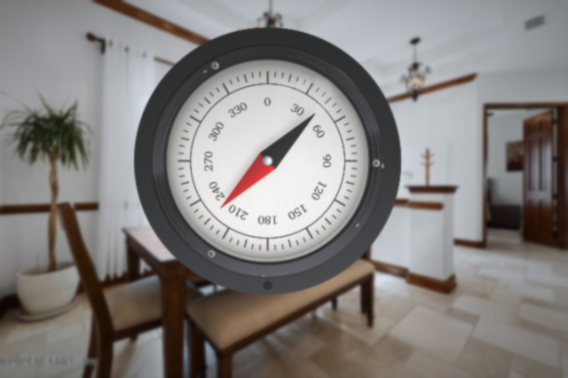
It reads 225 °
